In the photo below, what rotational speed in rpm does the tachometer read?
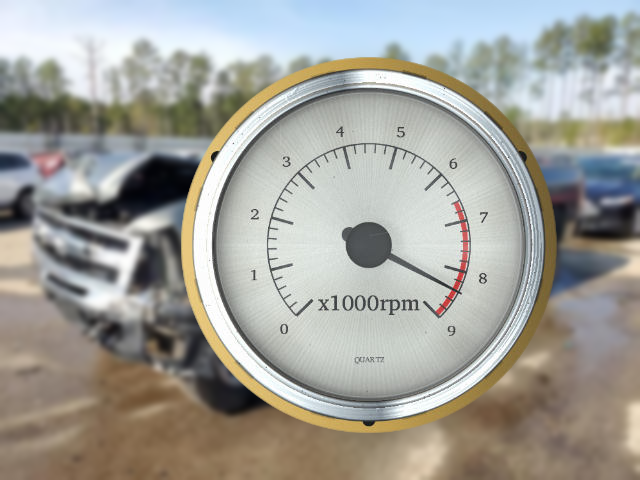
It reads 8400 rpm
